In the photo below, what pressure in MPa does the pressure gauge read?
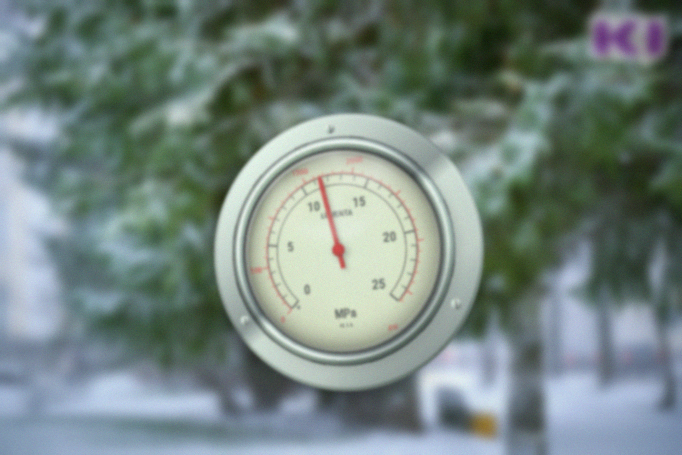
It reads 11.5 MPa
